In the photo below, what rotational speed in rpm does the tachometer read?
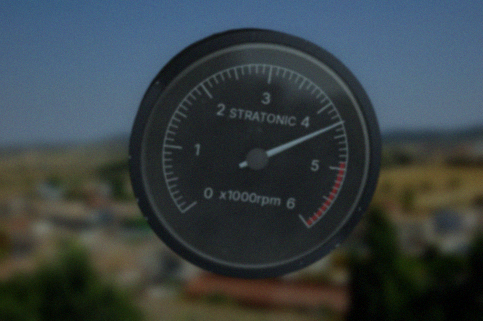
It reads 4300 rpm
